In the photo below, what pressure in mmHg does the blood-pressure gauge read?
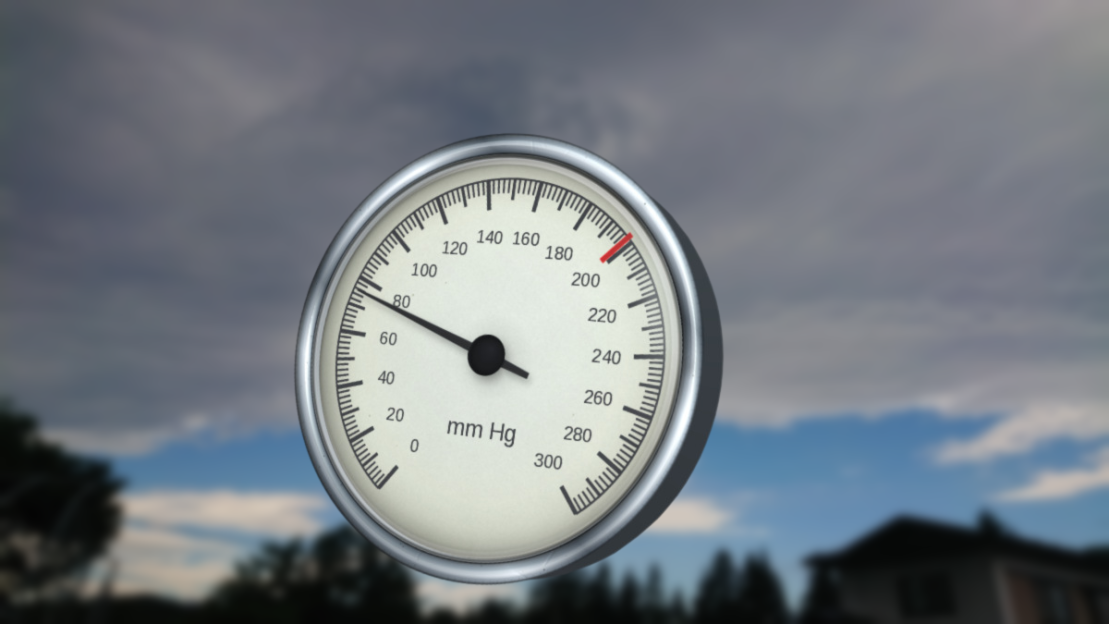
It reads 76 mmHg
